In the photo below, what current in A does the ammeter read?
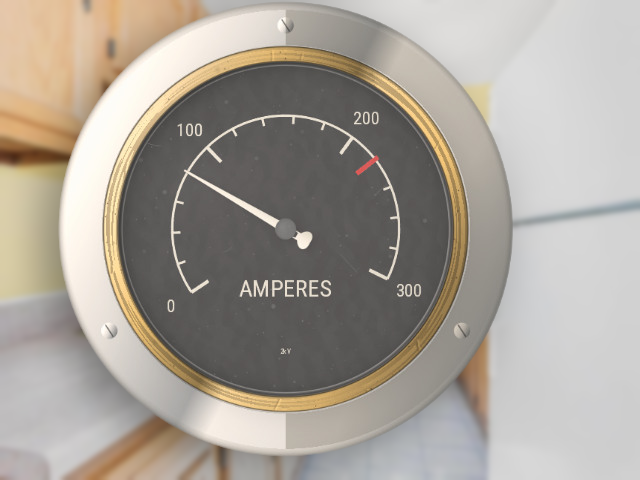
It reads 80 A
